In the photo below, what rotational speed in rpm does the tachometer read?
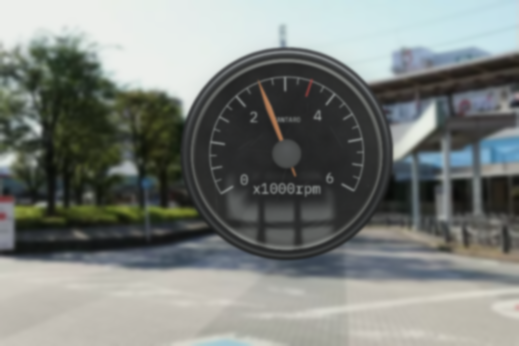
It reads 2500 rpm
